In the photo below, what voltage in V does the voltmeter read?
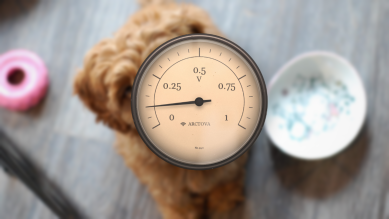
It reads 0.1 V
